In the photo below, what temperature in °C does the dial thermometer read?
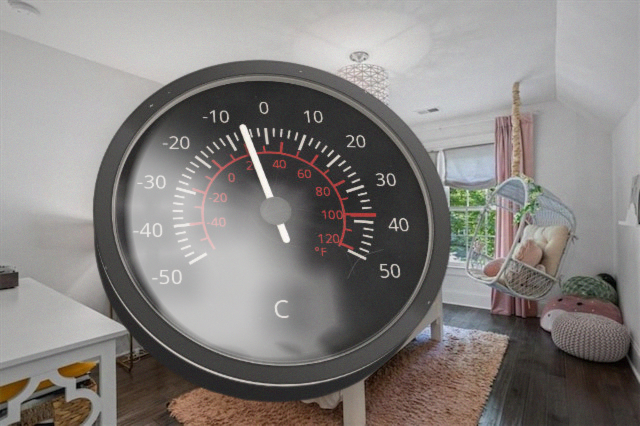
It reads -6 °C
